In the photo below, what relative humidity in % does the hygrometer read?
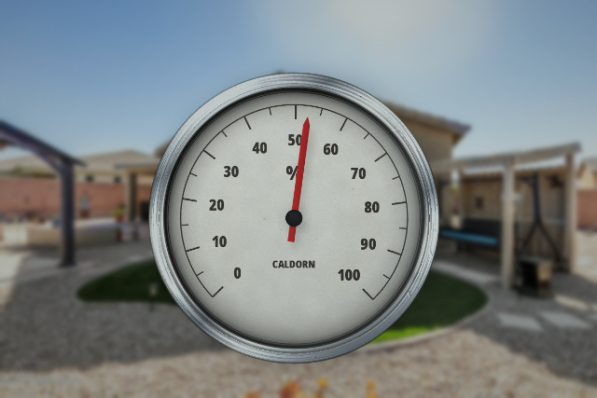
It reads 52.5 %
